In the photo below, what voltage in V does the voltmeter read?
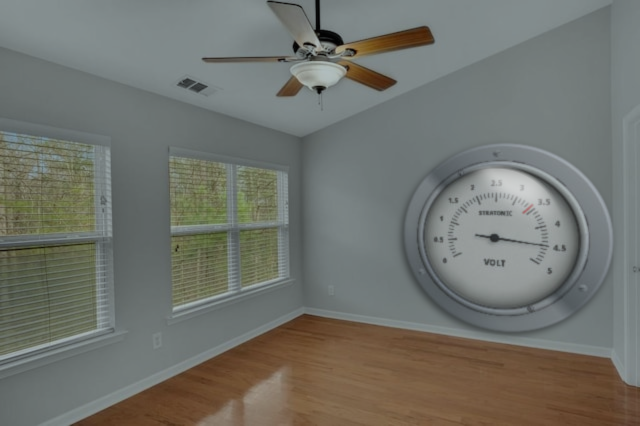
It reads 4.5 V
